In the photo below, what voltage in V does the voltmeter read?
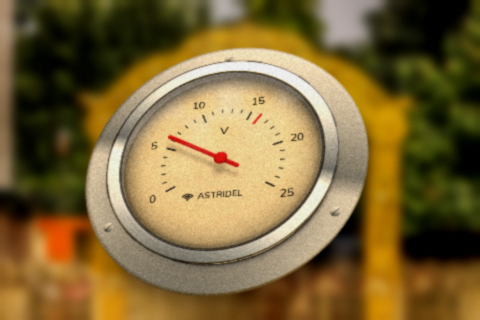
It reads 6 V
